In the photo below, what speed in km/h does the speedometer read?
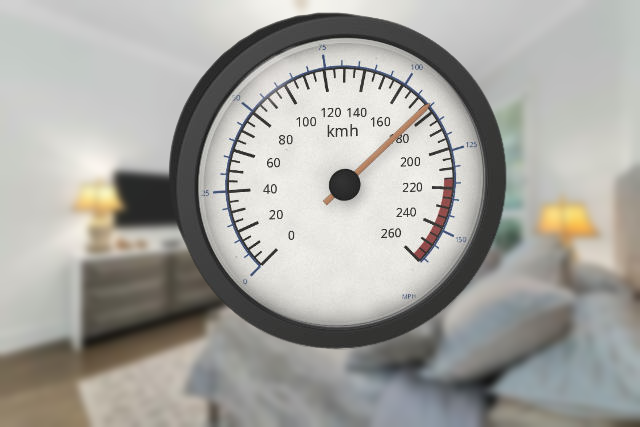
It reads 175 km/h
